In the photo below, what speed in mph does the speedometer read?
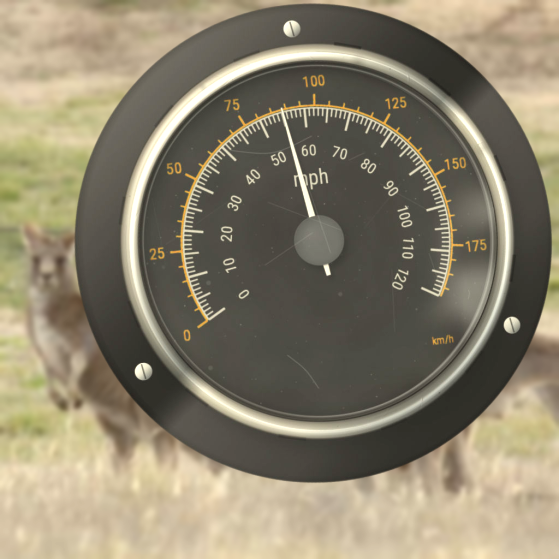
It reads 55 mph
